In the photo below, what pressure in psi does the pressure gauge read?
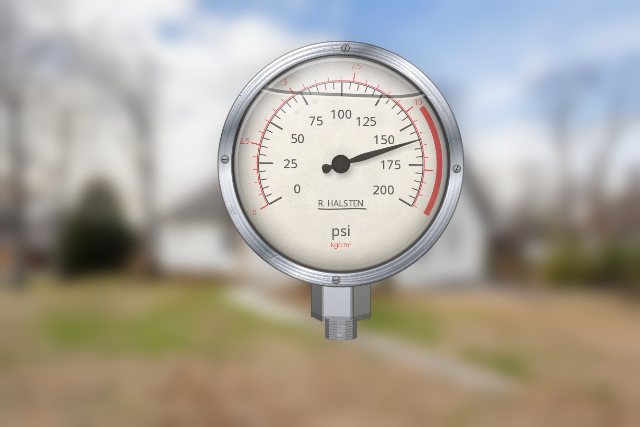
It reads 160 psi
